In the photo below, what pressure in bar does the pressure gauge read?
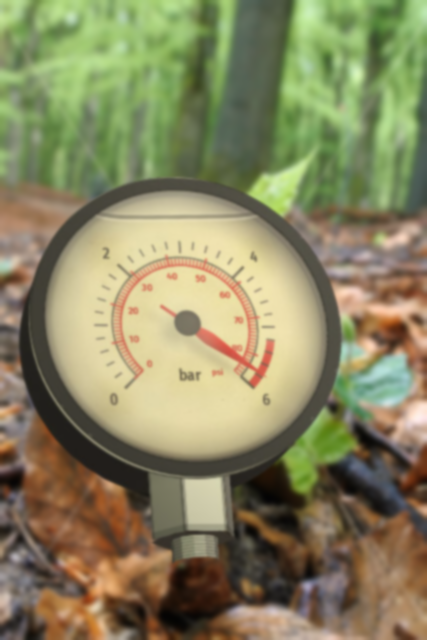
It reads 5.8 bar
